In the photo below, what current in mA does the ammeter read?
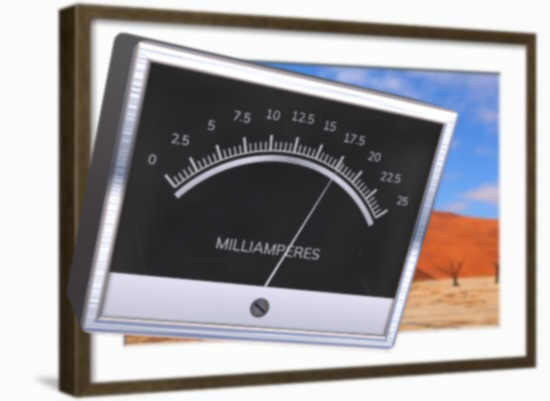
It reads 17.5 mA
